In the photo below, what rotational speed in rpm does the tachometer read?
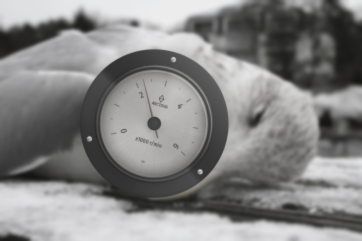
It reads 2250 rpm
